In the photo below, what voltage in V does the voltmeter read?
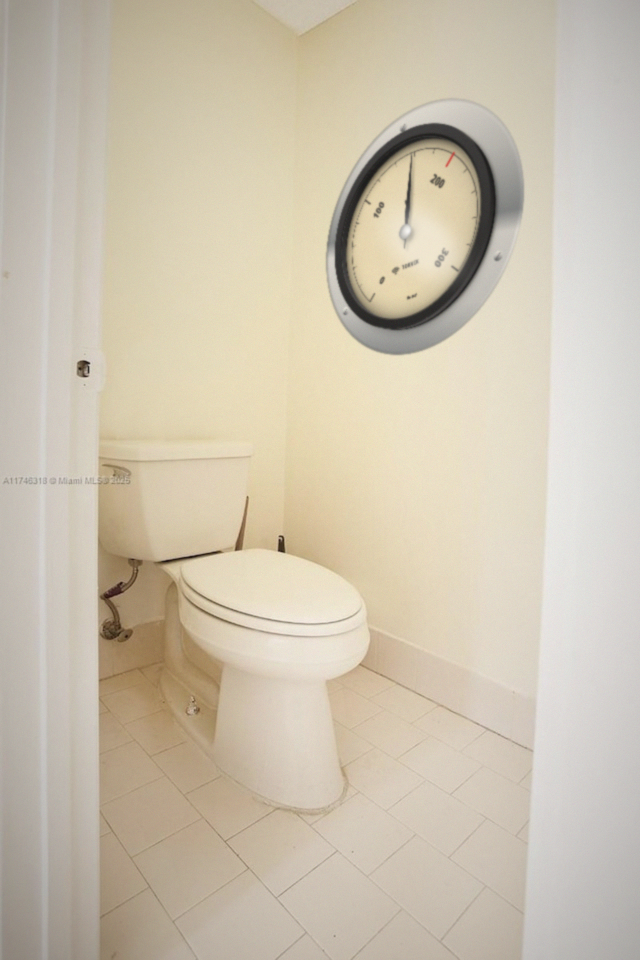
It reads 160 V
